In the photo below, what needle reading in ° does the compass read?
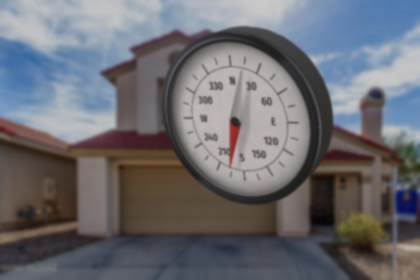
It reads 195 °
